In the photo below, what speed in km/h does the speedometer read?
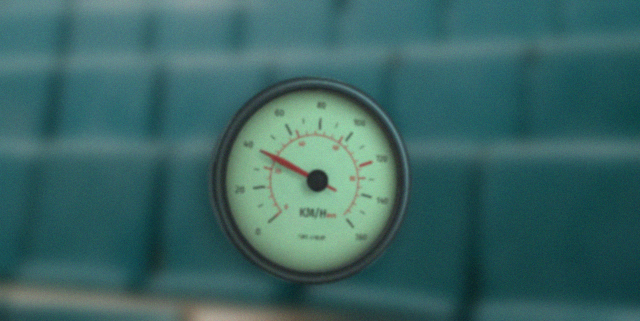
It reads 40 km/h
